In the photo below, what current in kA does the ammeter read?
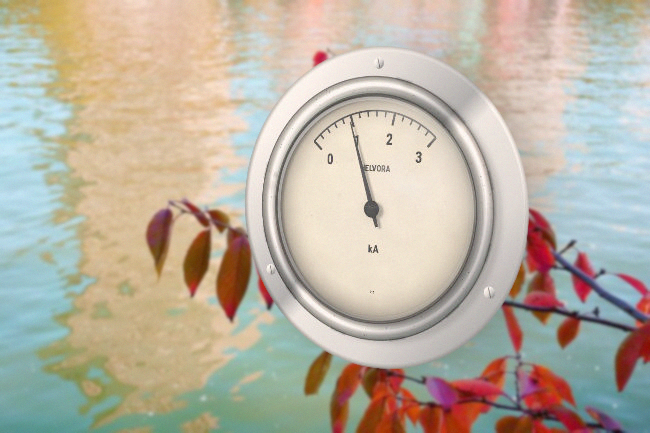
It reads 1 kA
